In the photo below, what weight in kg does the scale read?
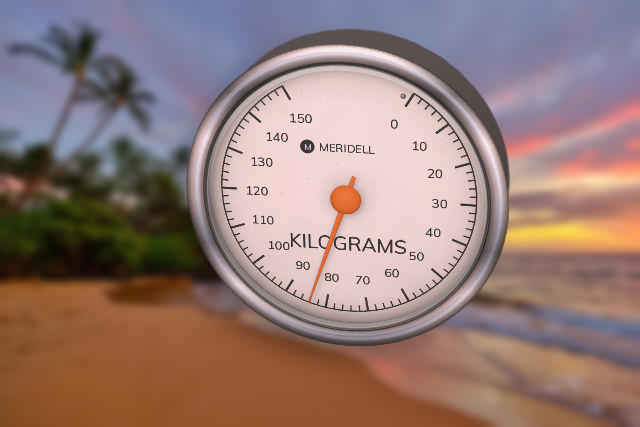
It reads 84 kg
